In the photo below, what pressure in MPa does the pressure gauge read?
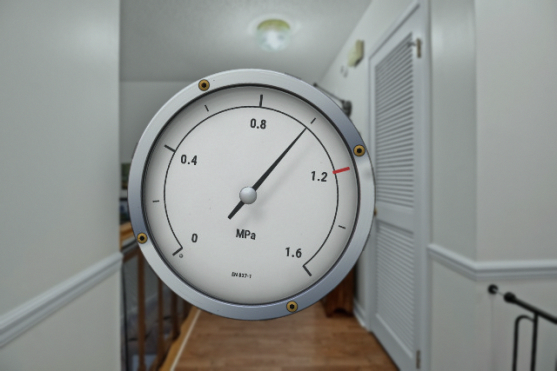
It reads 1 MPa
